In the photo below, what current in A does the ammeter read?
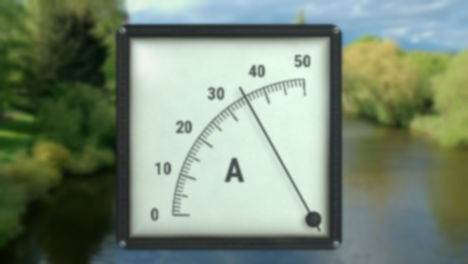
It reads 35 A
